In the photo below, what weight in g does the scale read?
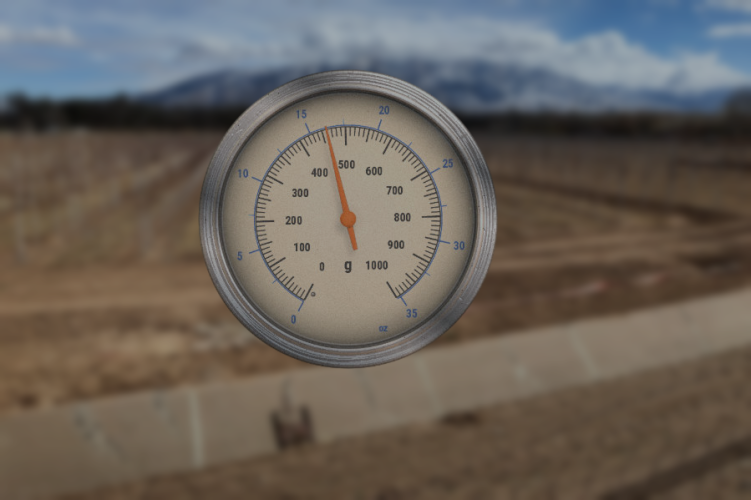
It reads 460 g
